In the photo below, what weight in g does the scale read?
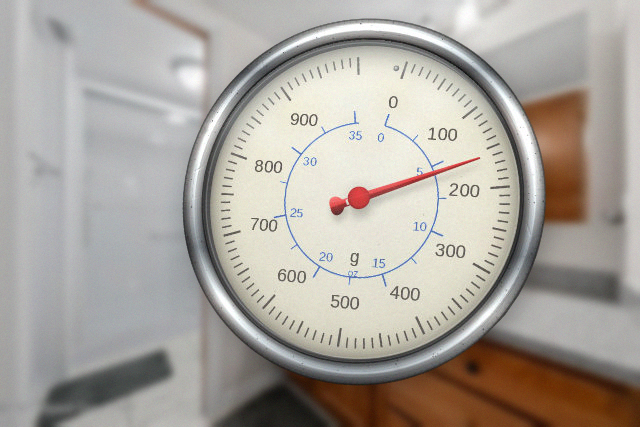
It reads 160 g
